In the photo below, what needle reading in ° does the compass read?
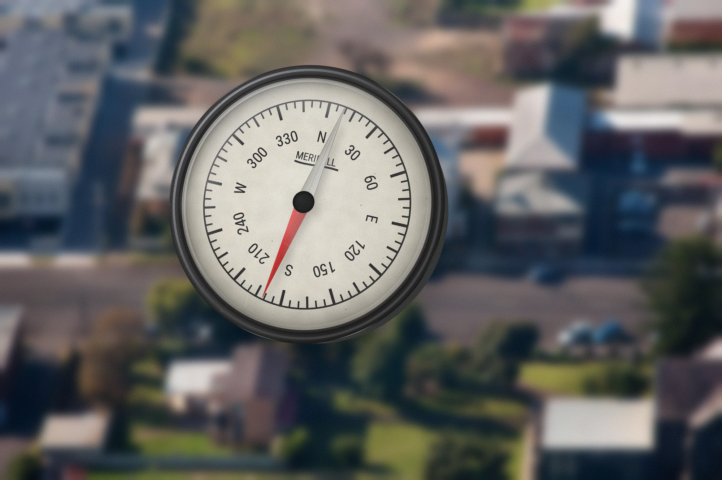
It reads 190 °
